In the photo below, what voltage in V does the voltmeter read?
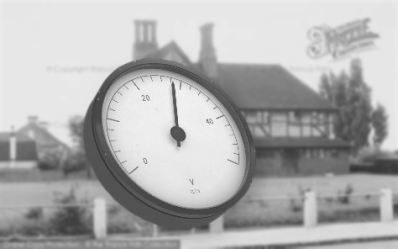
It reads 28 V
